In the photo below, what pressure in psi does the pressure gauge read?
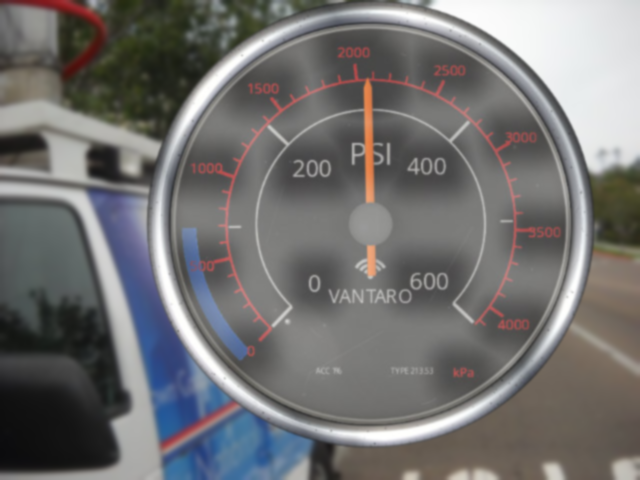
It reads 300 psi
